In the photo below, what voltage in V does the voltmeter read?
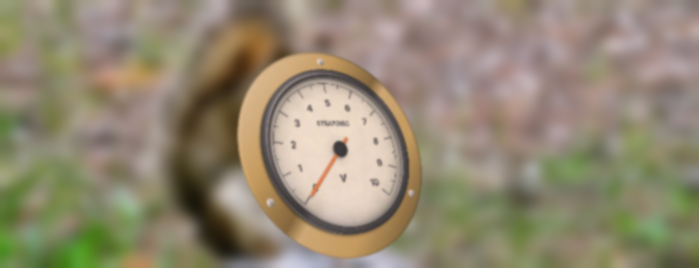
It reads 0 V
